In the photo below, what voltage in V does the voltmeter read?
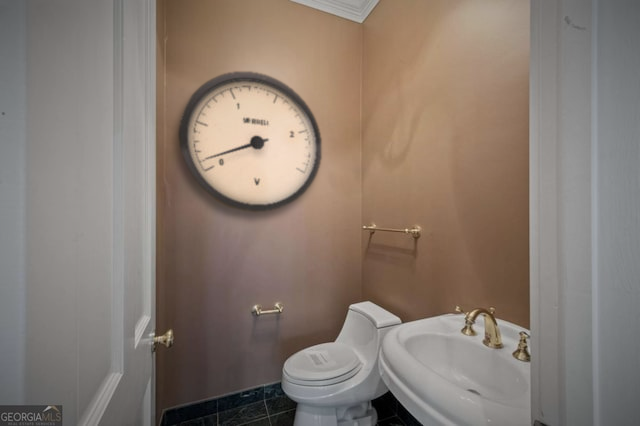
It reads 0.1 V
